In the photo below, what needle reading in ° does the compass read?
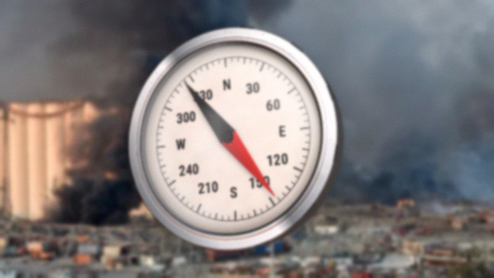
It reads 145 °
